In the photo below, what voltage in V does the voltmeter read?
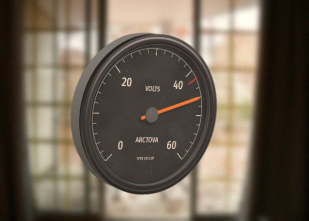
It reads 46 V
